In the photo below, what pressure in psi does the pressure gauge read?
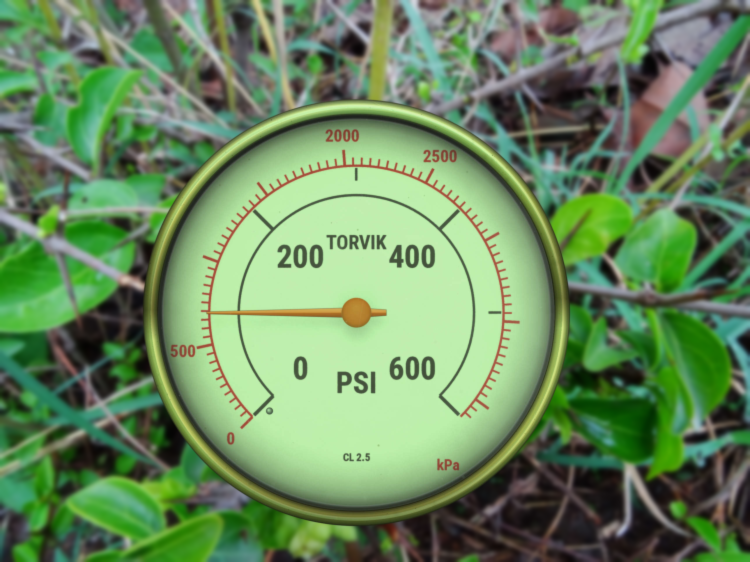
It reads 100 psi
